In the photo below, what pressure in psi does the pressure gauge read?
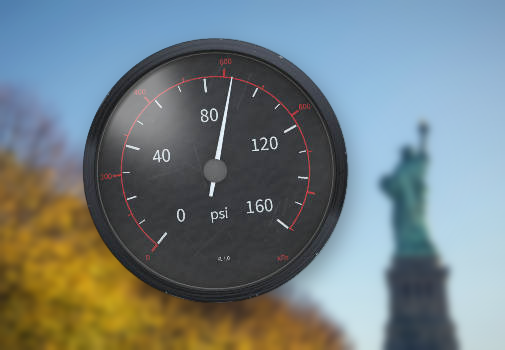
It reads 90 psi
